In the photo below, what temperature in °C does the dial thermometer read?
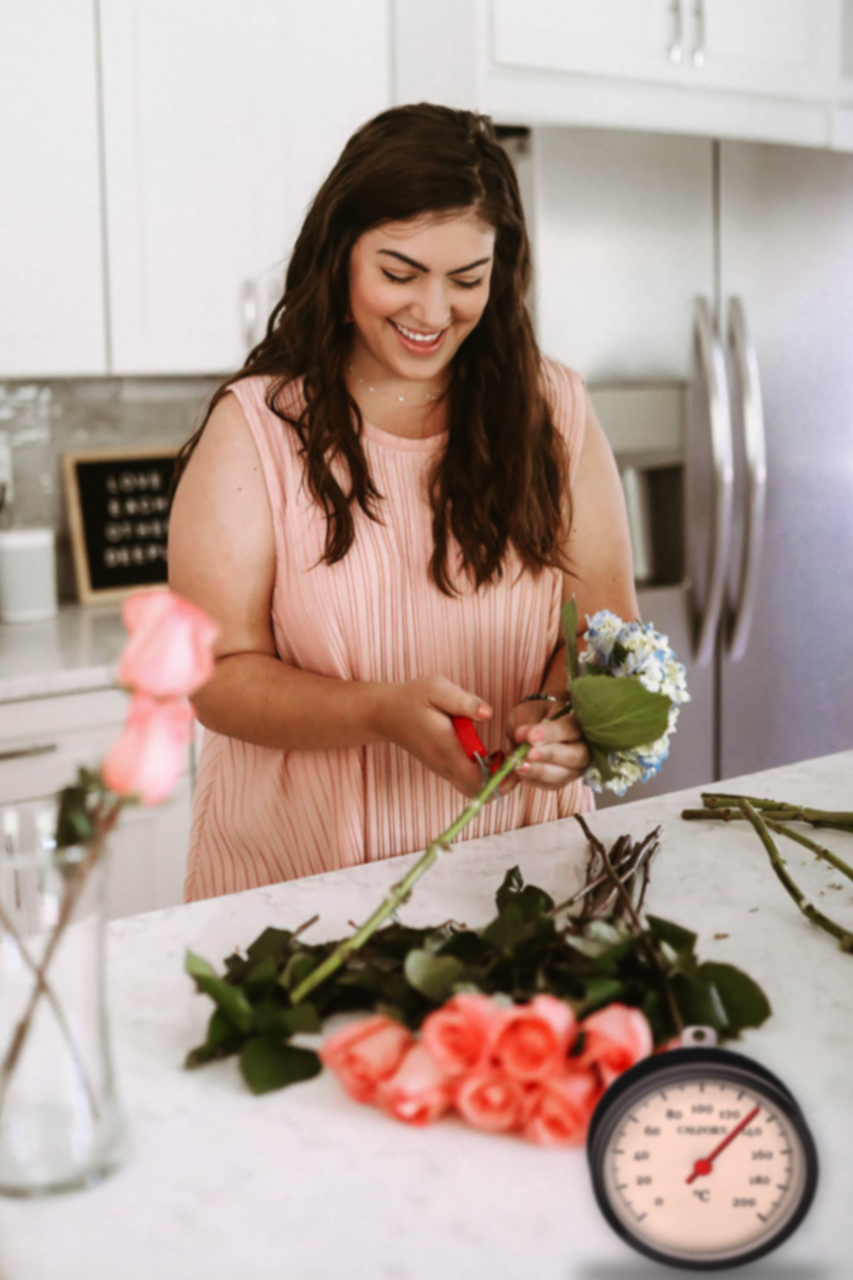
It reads 130 °C
